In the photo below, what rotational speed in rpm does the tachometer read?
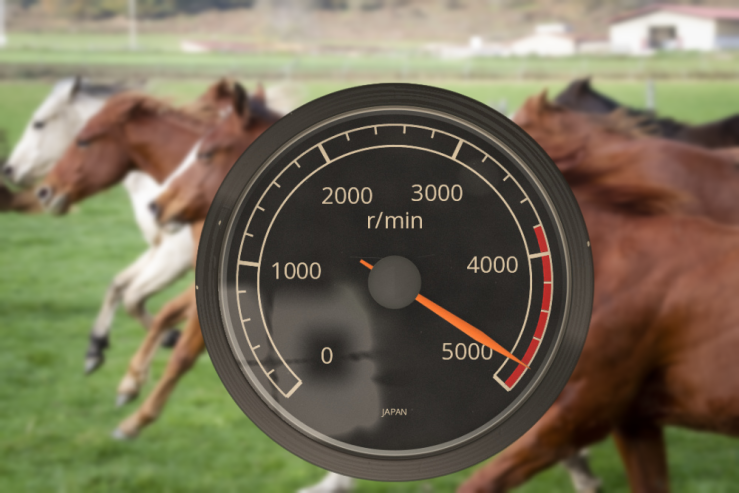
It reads 4800 rpm
